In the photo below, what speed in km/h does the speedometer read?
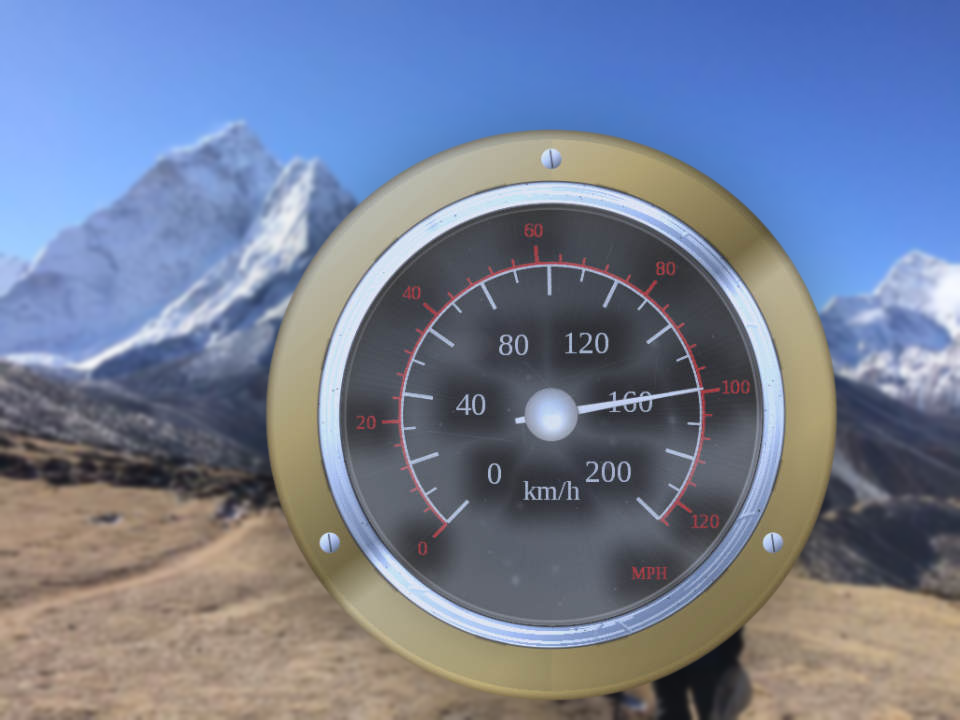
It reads 160 km/h
